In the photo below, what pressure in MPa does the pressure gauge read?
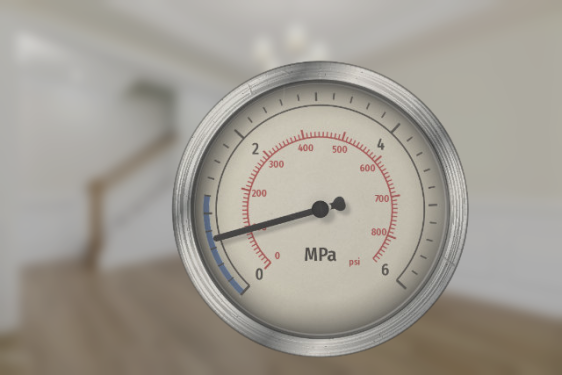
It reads 0.7 MPa
